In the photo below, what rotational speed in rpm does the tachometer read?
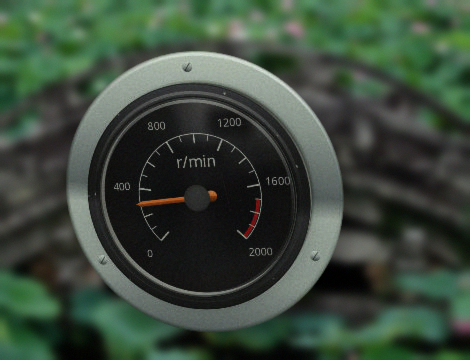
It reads 300 rpm
